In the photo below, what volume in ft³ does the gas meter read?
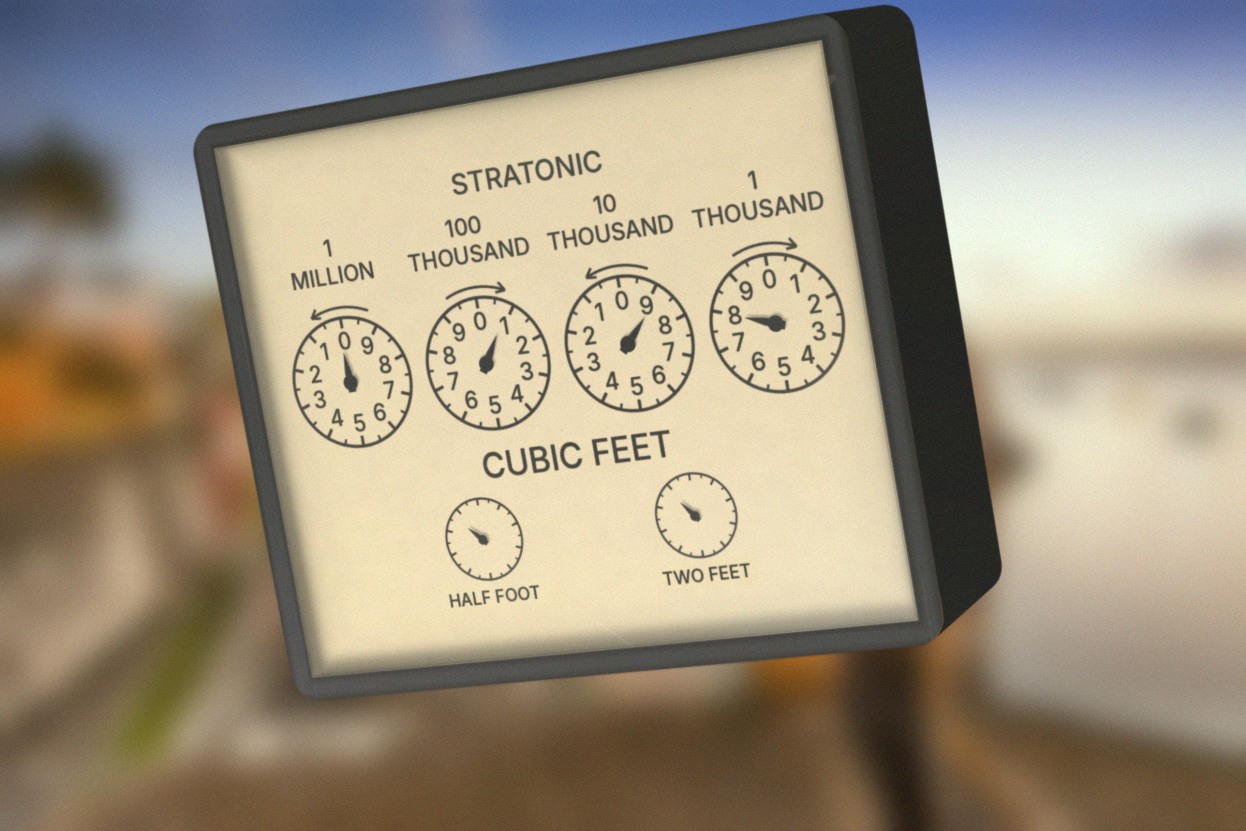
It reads 8800 ft³
